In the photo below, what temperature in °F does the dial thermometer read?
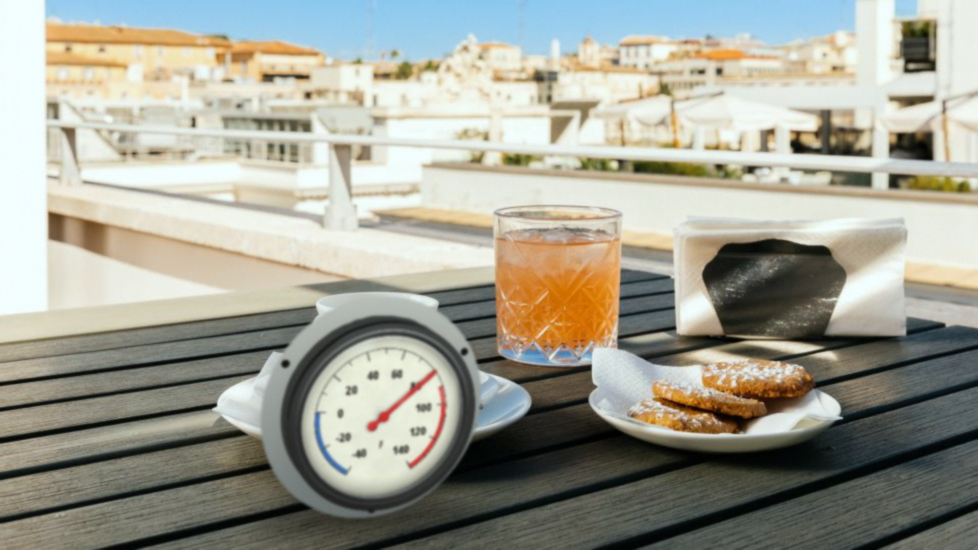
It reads 80 °F
